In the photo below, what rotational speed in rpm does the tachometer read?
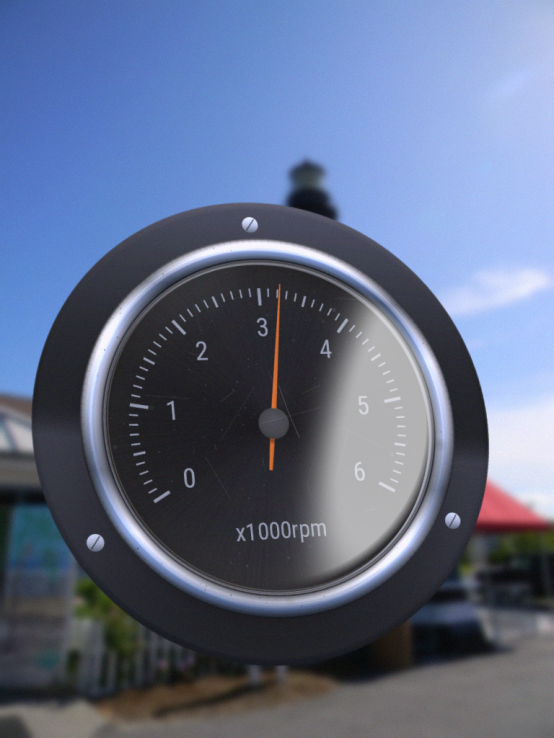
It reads 3200 rpm
